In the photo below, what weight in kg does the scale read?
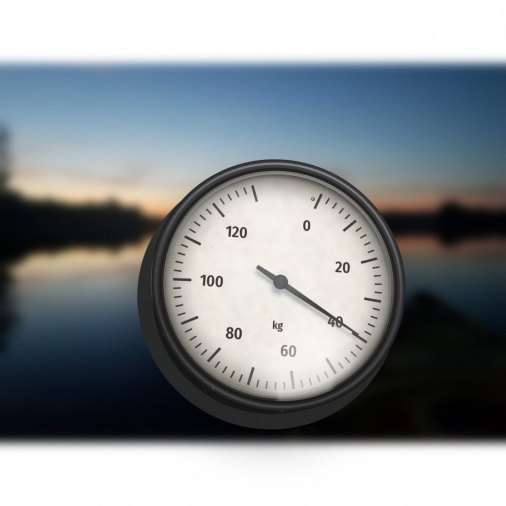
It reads 40 kg
